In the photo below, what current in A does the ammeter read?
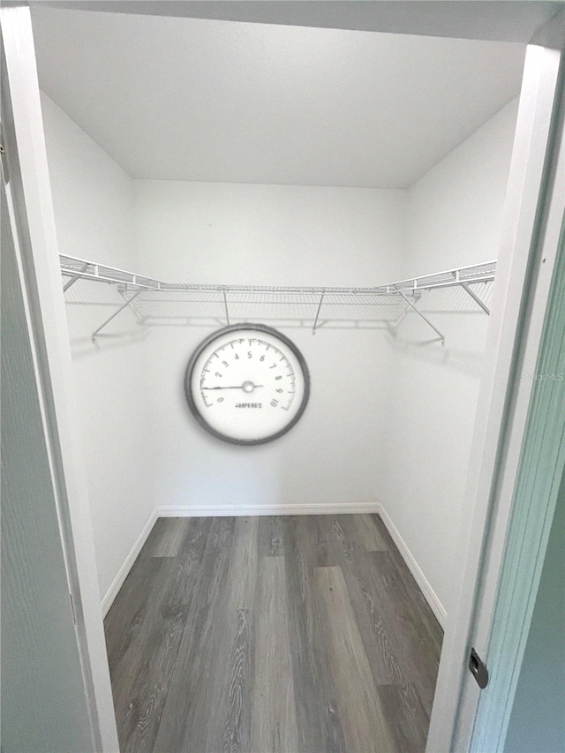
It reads 1 A
